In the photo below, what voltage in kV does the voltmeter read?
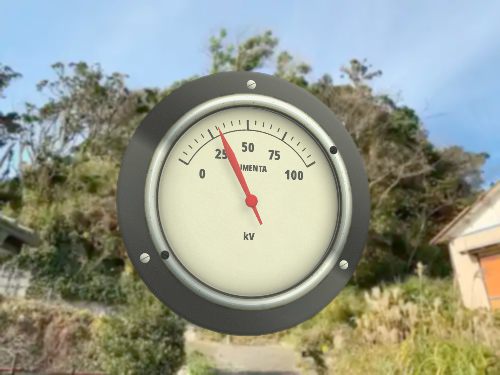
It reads 30 kV
